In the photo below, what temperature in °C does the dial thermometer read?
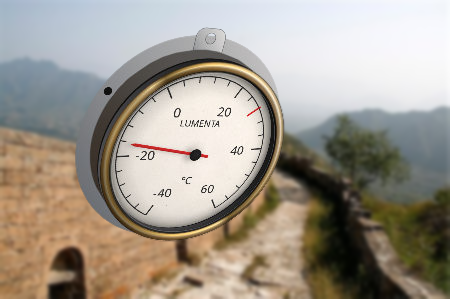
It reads -16 °C
